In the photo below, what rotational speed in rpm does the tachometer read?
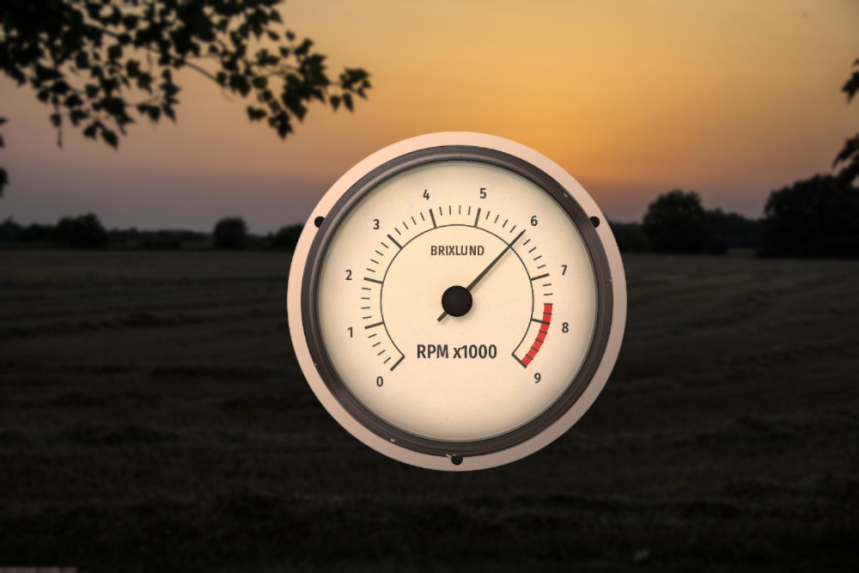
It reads 6000 rpm
